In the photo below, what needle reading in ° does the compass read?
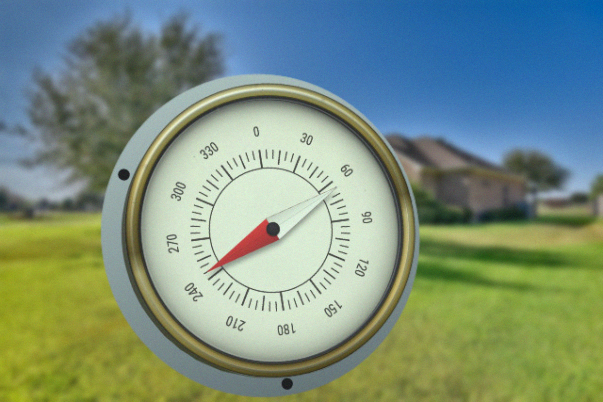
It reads 245 °
